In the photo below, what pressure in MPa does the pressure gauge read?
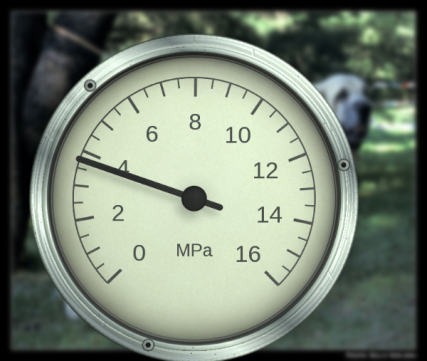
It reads 3.75 MPa
